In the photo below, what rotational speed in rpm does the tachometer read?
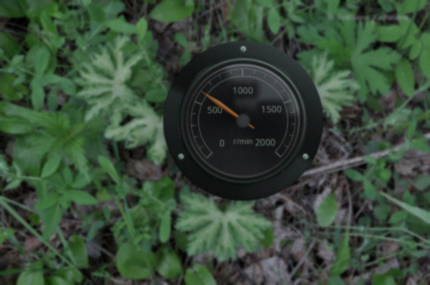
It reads 600 rpm
